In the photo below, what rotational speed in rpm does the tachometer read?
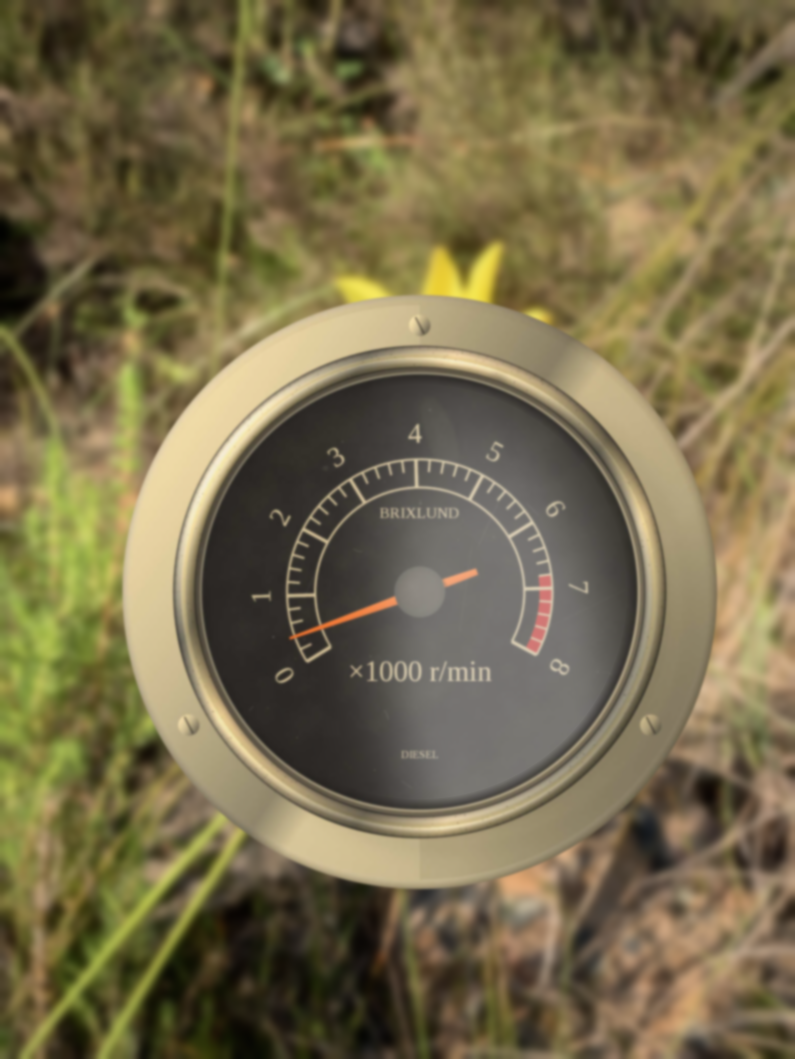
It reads 400 rpm
